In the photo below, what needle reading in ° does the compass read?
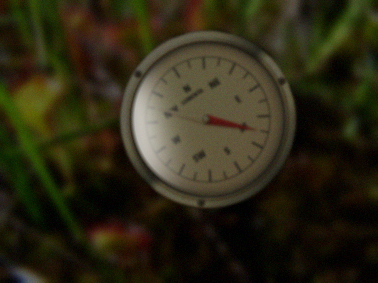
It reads 135 °
